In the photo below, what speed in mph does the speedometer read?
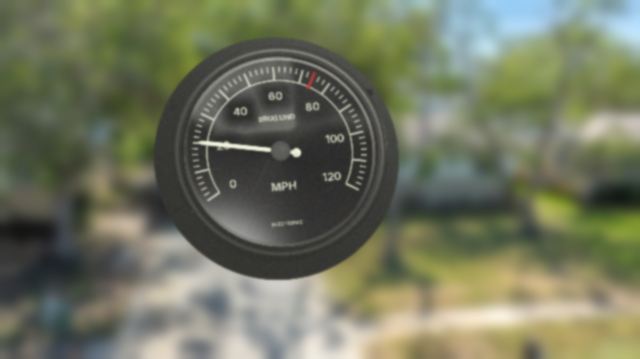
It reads 20 mph
